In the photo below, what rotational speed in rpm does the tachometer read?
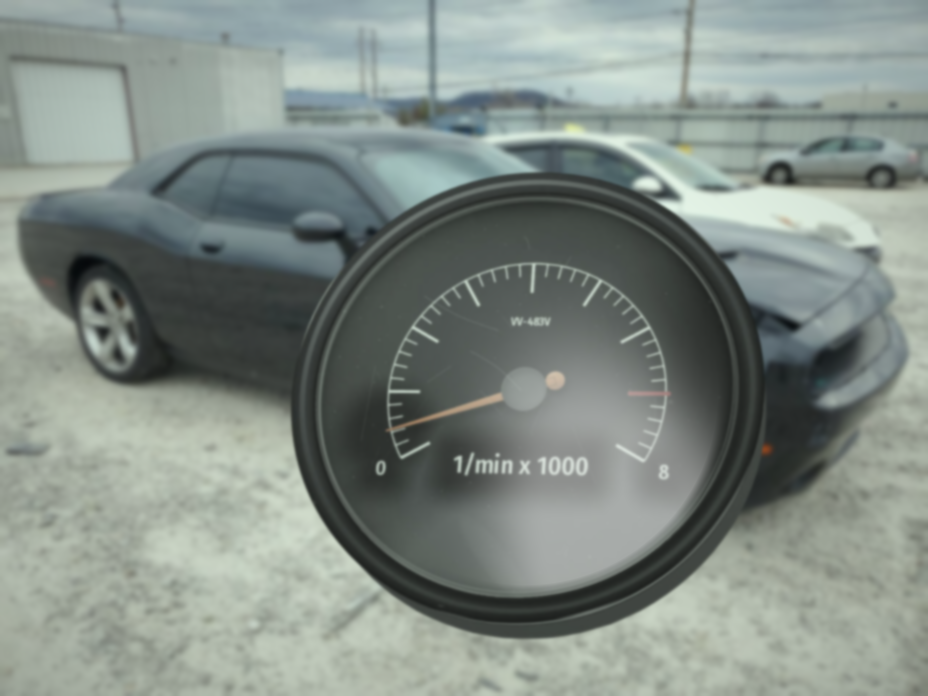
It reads 400 rpm
